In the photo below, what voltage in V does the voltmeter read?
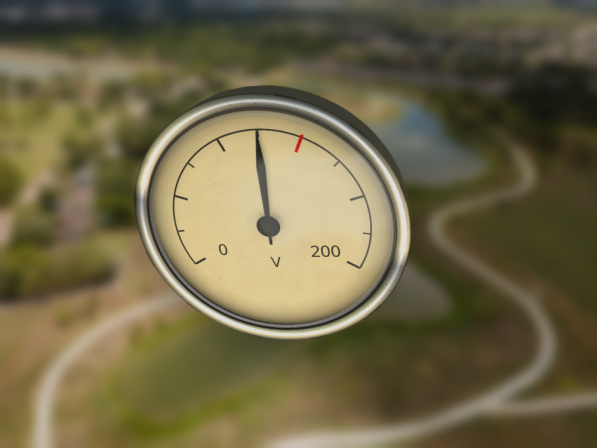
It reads 100 V
